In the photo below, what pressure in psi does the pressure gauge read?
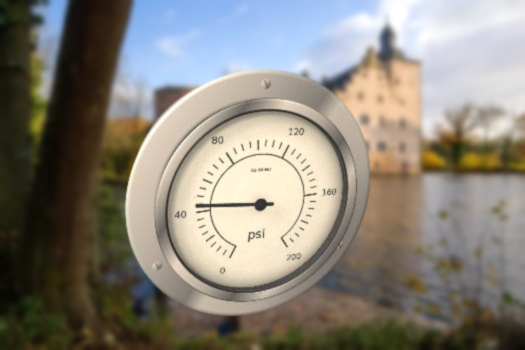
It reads 45 psi
